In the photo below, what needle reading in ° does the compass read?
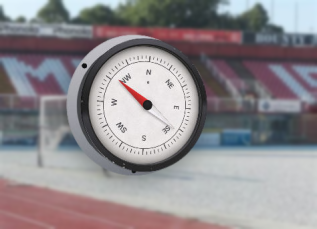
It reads 305 °
